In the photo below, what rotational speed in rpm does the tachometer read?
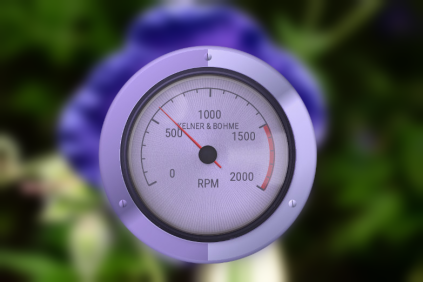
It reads 600 rpm
